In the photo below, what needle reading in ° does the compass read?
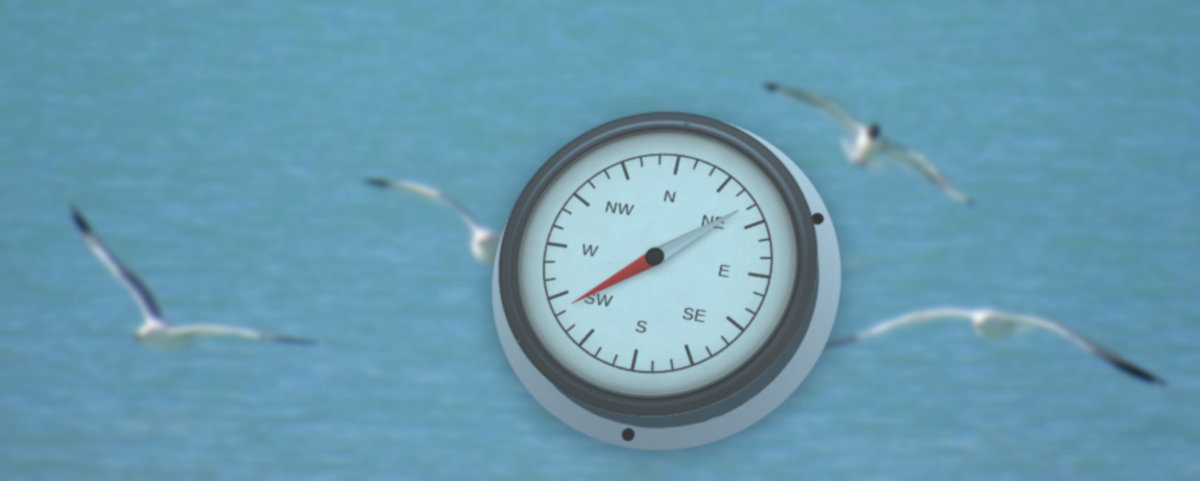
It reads 230 °
